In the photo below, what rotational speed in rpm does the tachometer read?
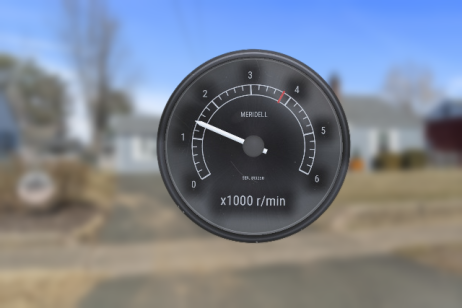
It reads 1400 rpm
